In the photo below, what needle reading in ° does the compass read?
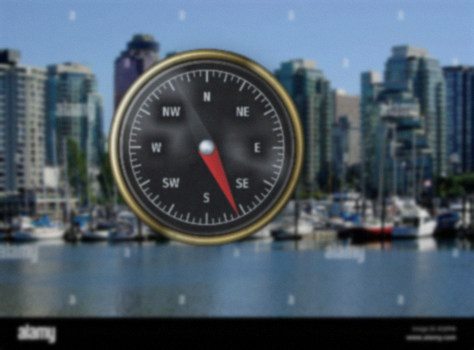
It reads 155 °
